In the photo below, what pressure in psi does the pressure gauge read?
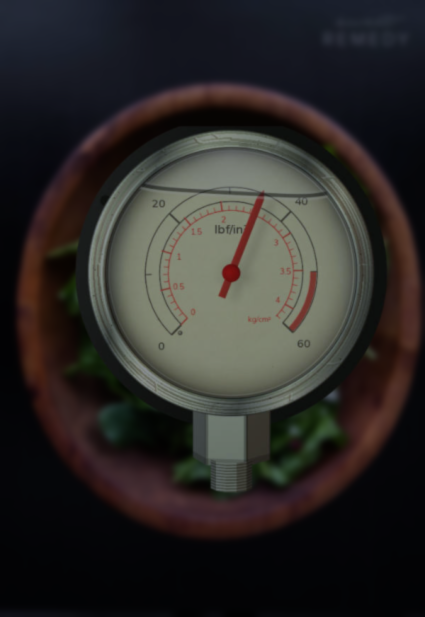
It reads 35 psi
